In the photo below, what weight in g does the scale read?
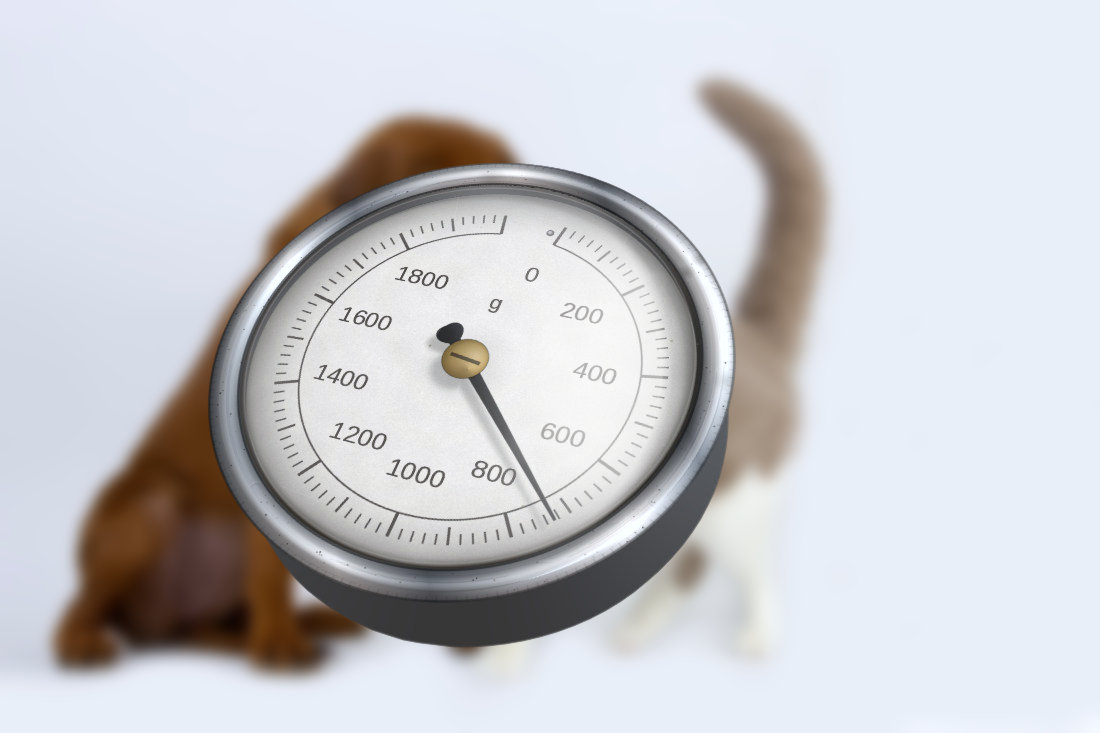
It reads 730 g
